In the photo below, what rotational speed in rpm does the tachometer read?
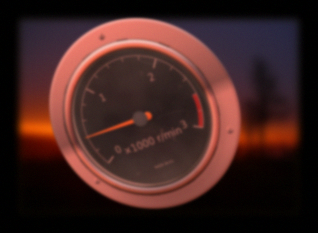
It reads 400 rpm
